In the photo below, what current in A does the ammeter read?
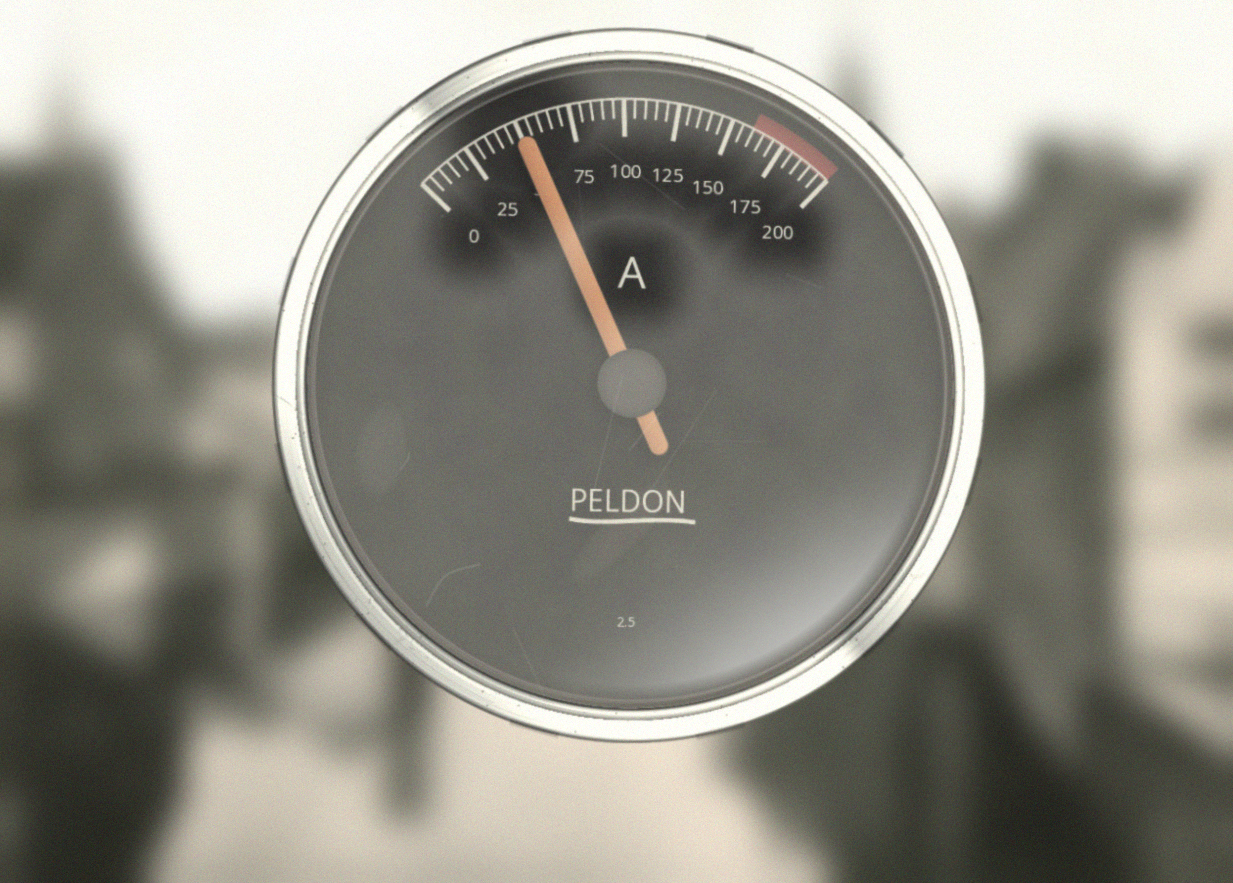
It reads 50 A
